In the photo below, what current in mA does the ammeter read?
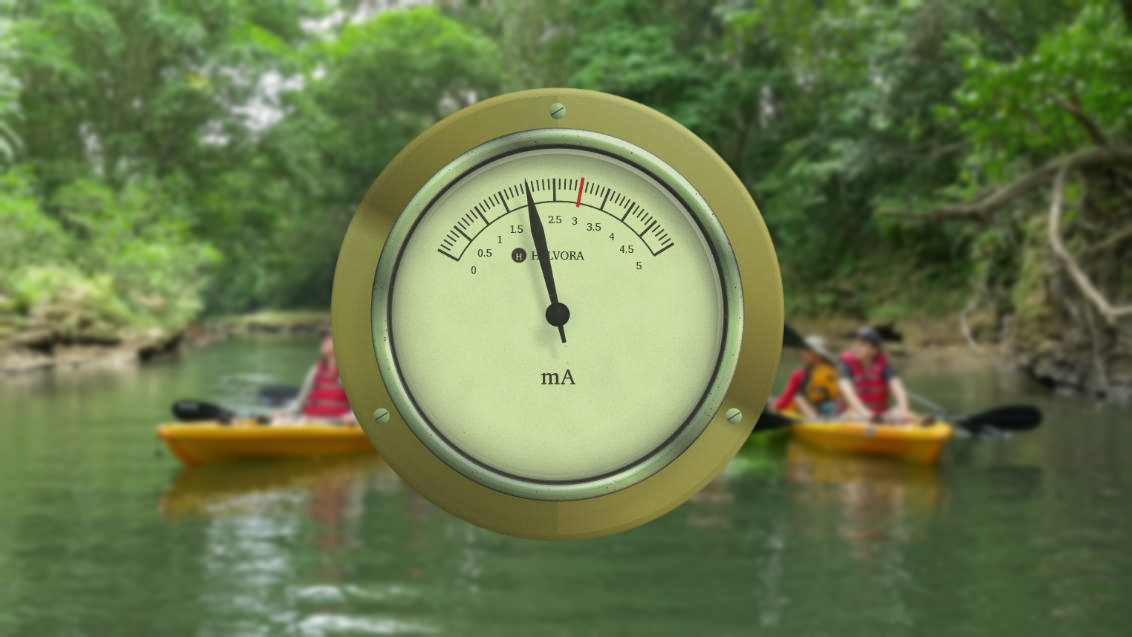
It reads 2 mA
